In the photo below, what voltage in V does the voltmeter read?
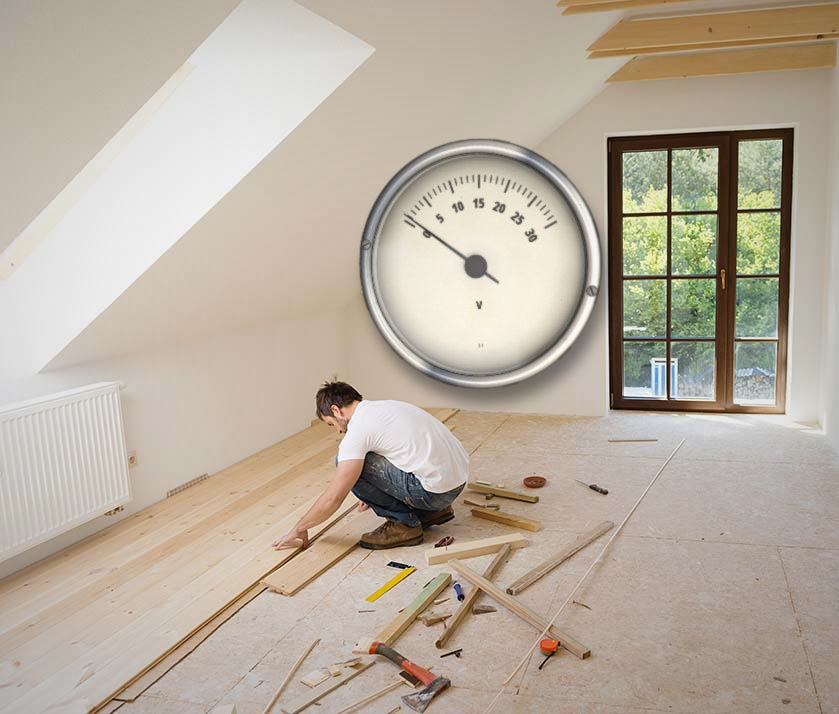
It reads 1 V
